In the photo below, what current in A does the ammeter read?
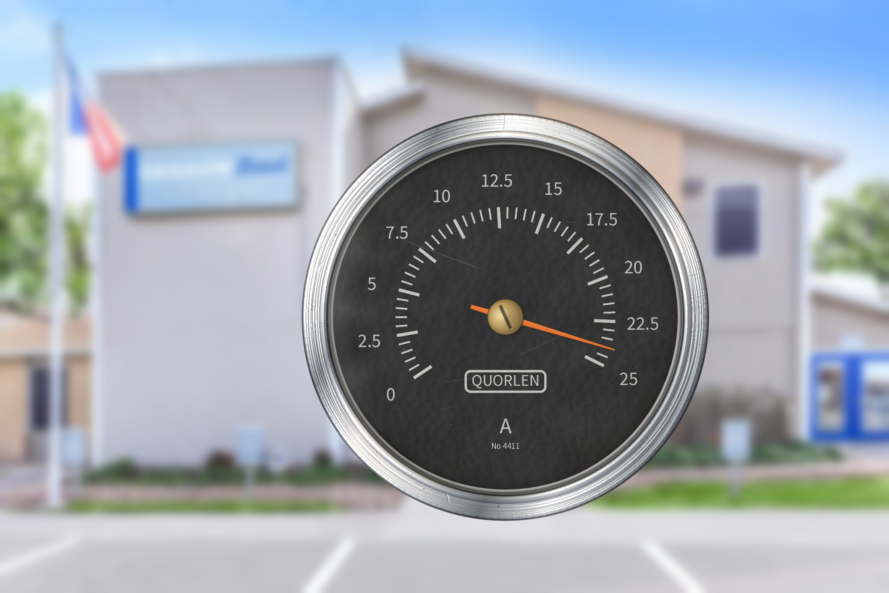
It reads 24 A
